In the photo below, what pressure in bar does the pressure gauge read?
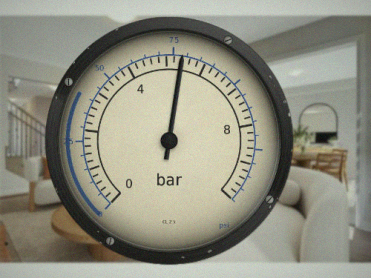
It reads 5.4 bar
